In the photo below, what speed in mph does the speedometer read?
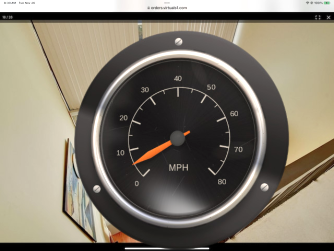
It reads 5 mph
